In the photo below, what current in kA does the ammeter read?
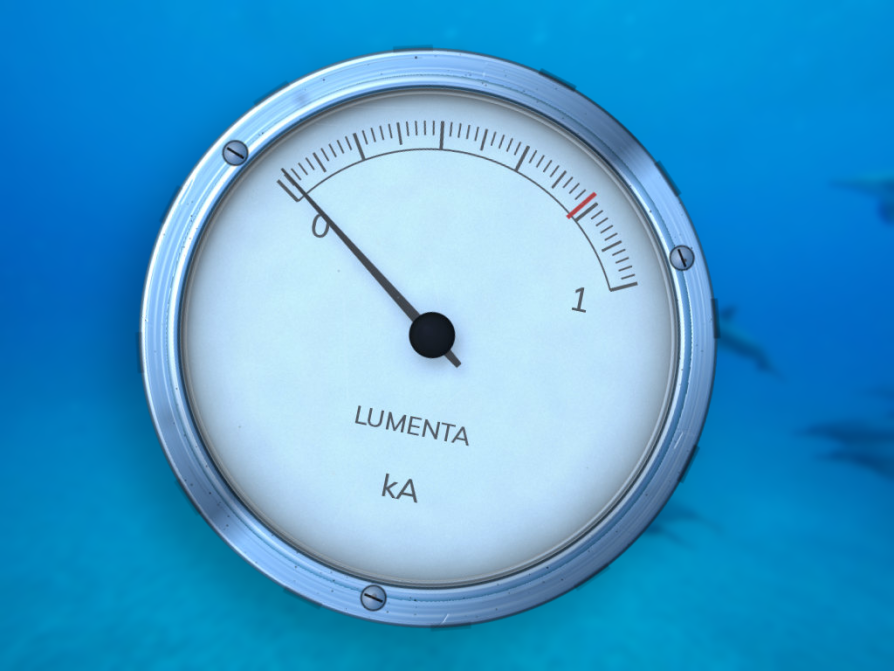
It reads 0.02 kA
